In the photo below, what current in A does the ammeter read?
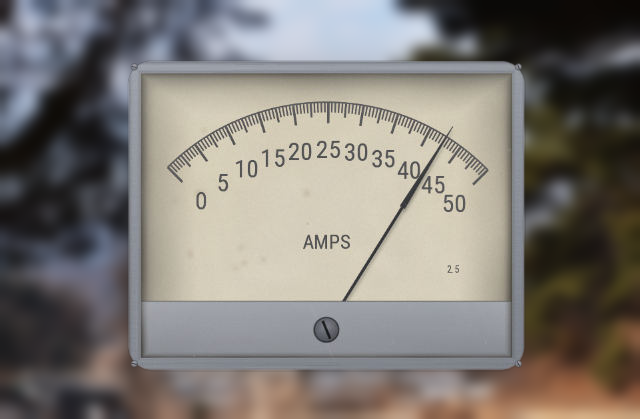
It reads 42.5 A
